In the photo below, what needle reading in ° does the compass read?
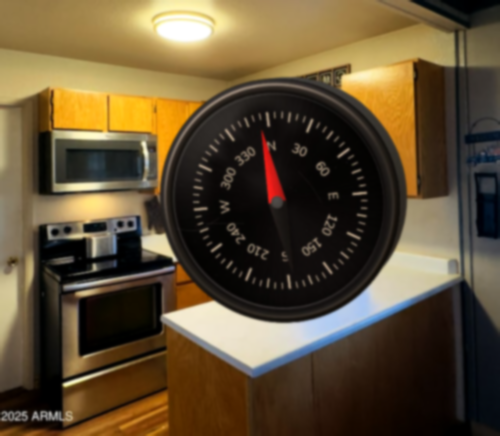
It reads 355 °
